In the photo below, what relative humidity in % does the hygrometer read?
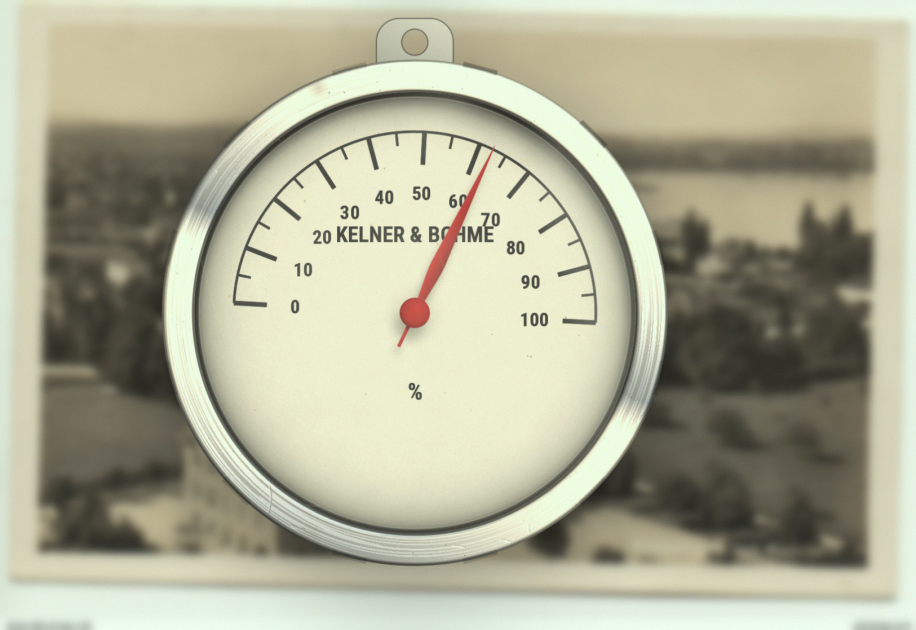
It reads 62.5 %
